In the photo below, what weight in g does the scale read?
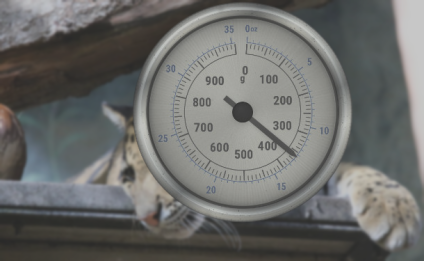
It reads 360 g
